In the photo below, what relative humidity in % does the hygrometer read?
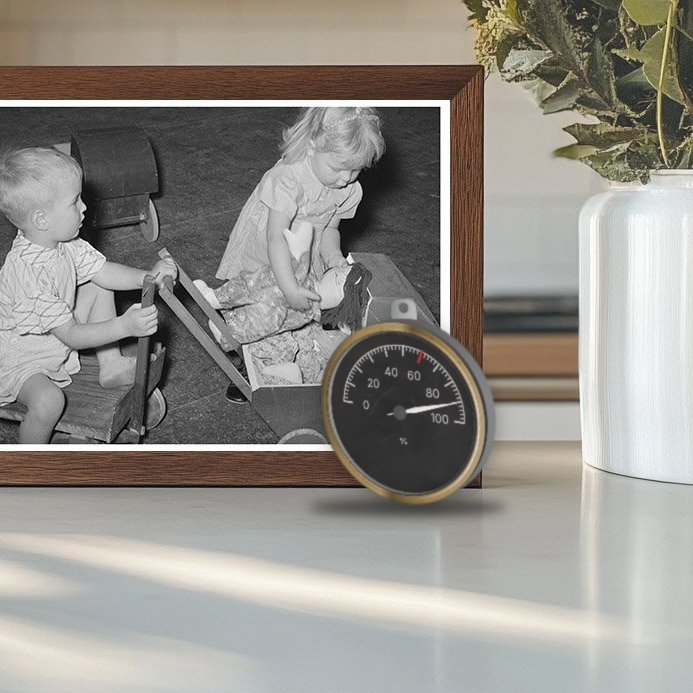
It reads 90 %
